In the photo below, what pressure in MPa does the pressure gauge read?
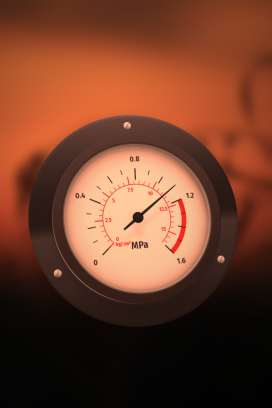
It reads 1.1 MPa
